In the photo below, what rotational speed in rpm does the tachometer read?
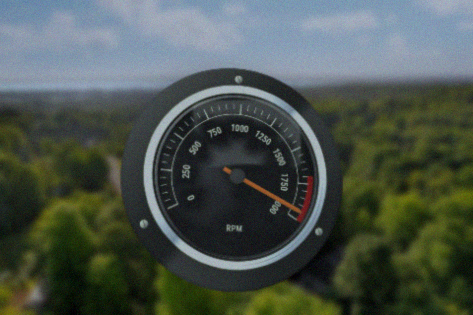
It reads 1950 rpm
